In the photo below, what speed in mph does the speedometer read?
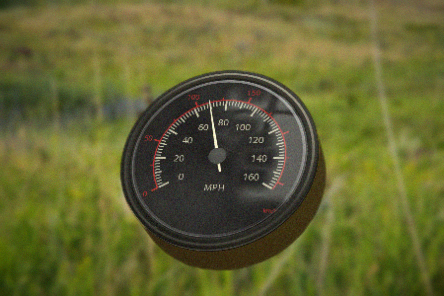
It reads 70 mph
